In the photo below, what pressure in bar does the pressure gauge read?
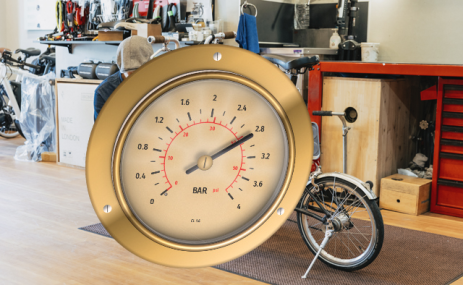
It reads 2.8 bar
